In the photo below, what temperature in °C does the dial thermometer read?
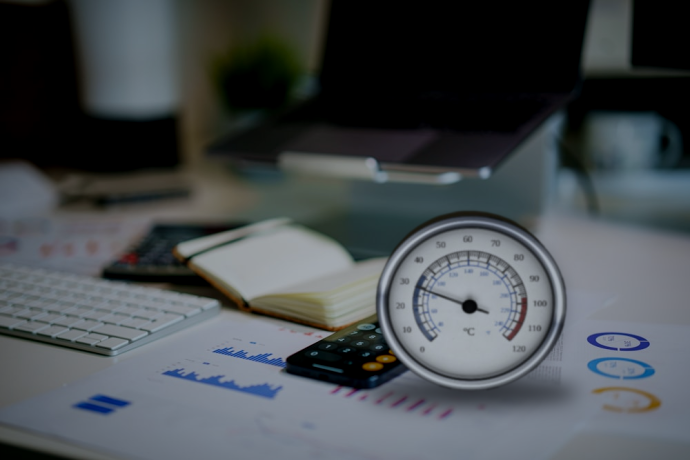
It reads 30 °C
